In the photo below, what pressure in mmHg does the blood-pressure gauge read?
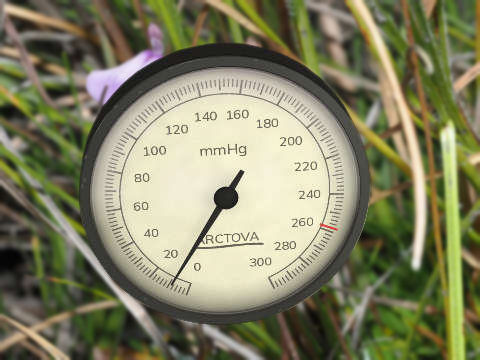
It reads 10 mmHg
